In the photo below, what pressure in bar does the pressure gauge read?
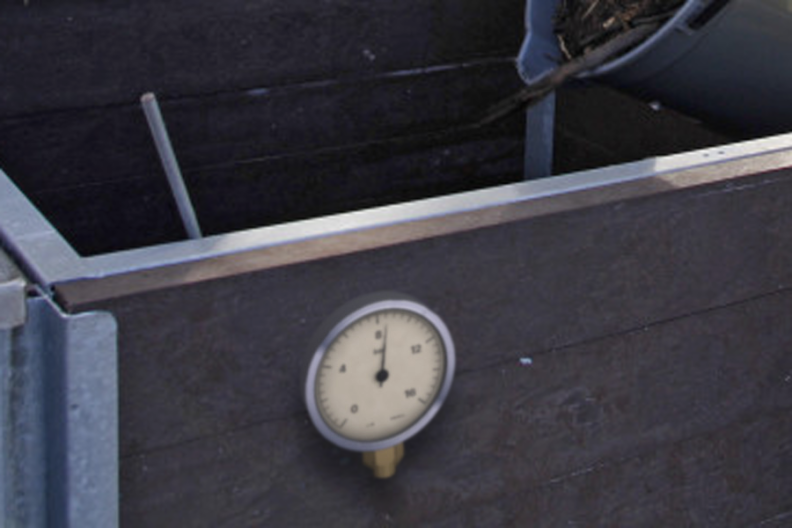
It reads 8.5 bar
